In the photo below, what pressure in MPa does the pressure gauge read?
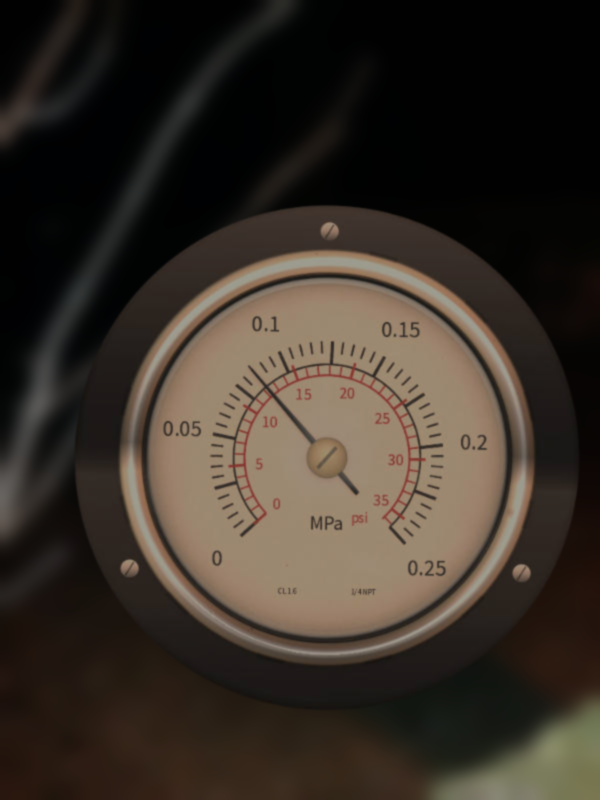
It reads 0.085 MPa
